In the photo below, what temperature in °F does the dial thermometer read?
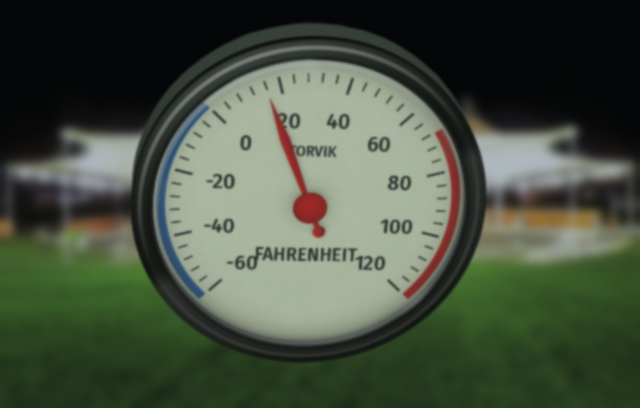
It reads 16 °F
